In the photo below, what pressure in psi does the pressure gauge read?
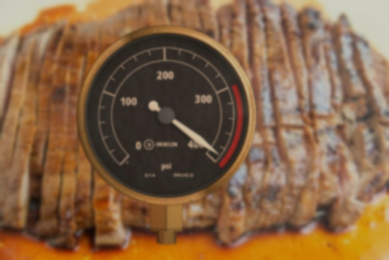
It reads 390 psi
